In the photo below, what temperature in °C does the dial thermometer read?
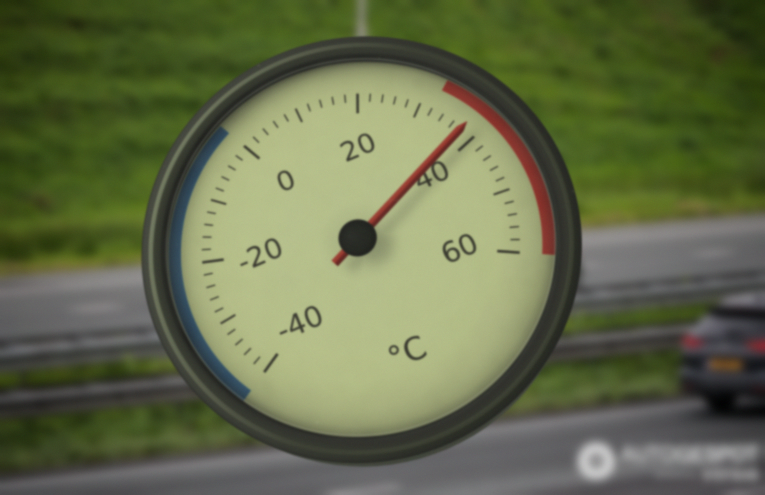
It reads 38 °C
